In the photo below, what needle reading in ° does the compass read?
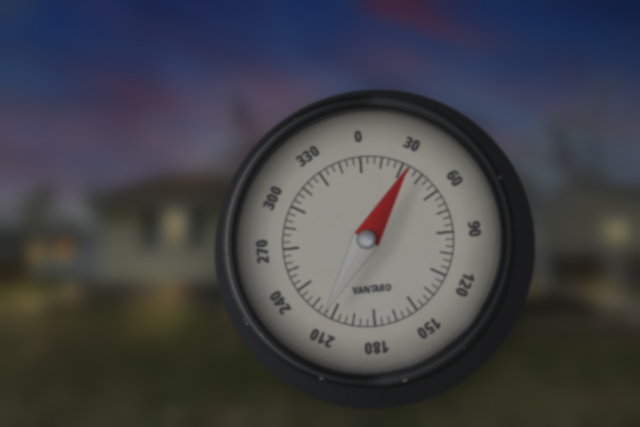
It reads 35 °
